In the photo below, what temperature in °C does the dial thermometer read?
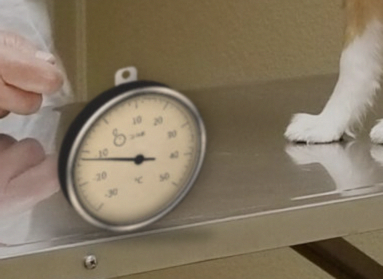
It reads -12 °C
